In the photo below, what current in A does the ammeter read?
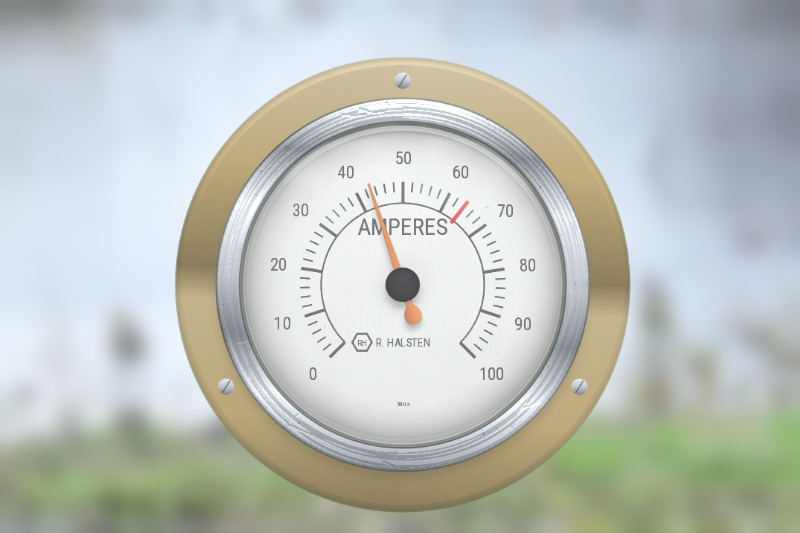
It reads 43 A
